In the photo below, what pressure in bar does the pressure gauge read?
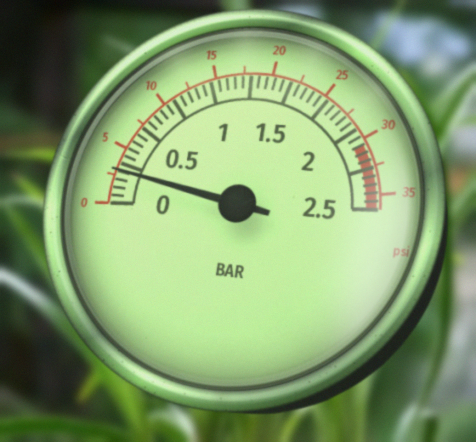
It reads 0.2 bar
